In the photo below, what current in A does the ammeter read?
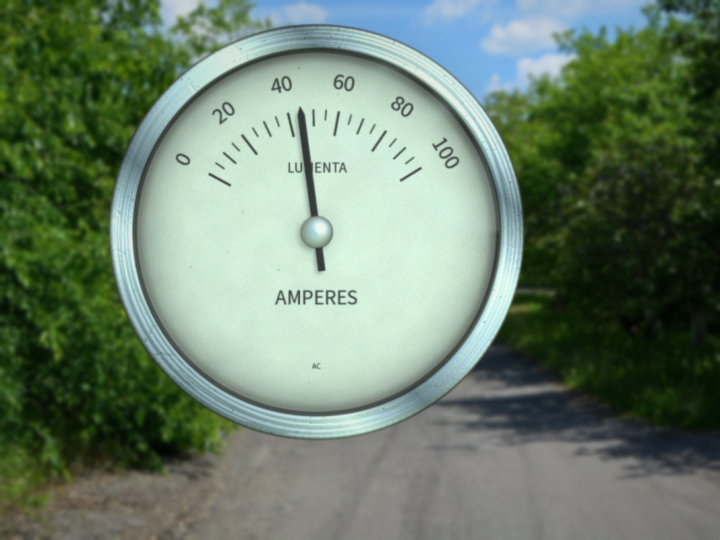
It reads 45 A
